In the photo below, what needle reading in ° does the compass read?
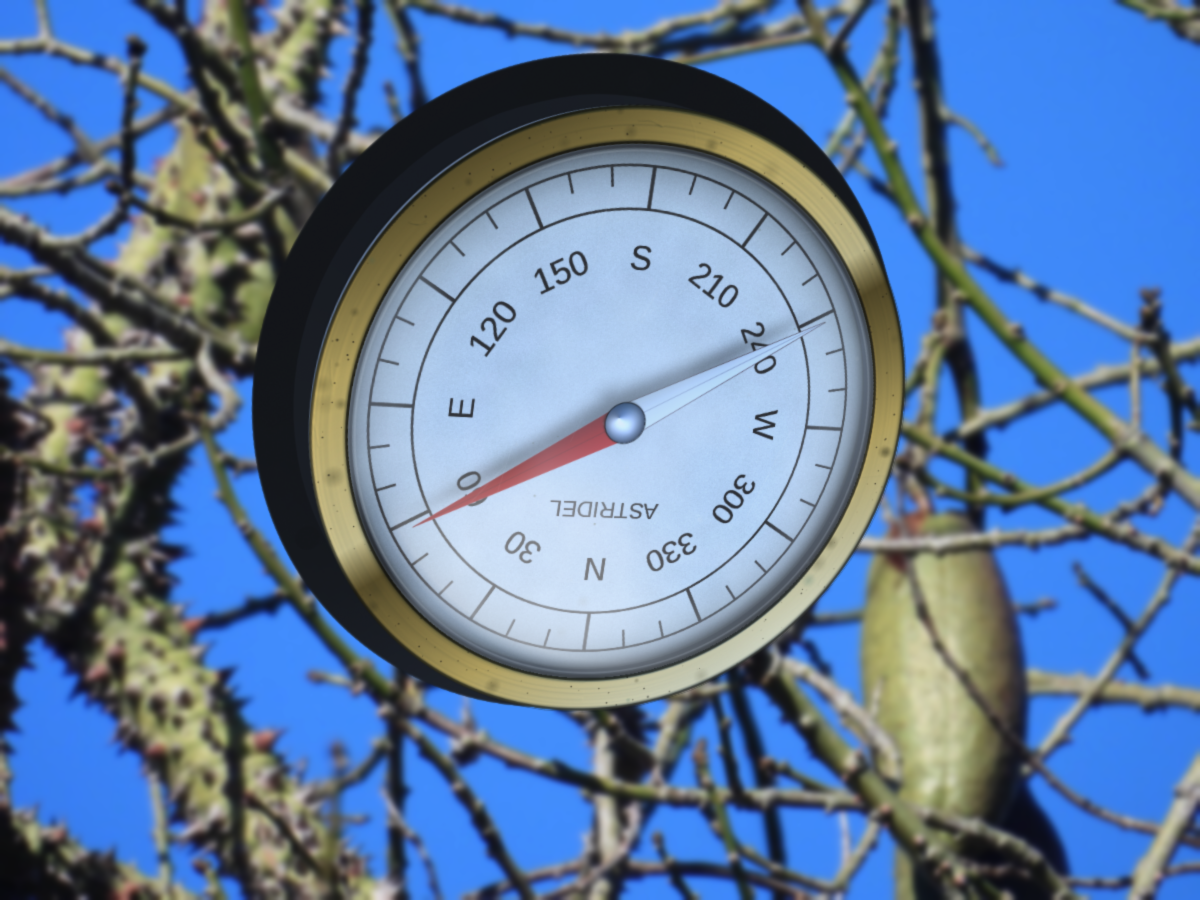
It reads 60 °
